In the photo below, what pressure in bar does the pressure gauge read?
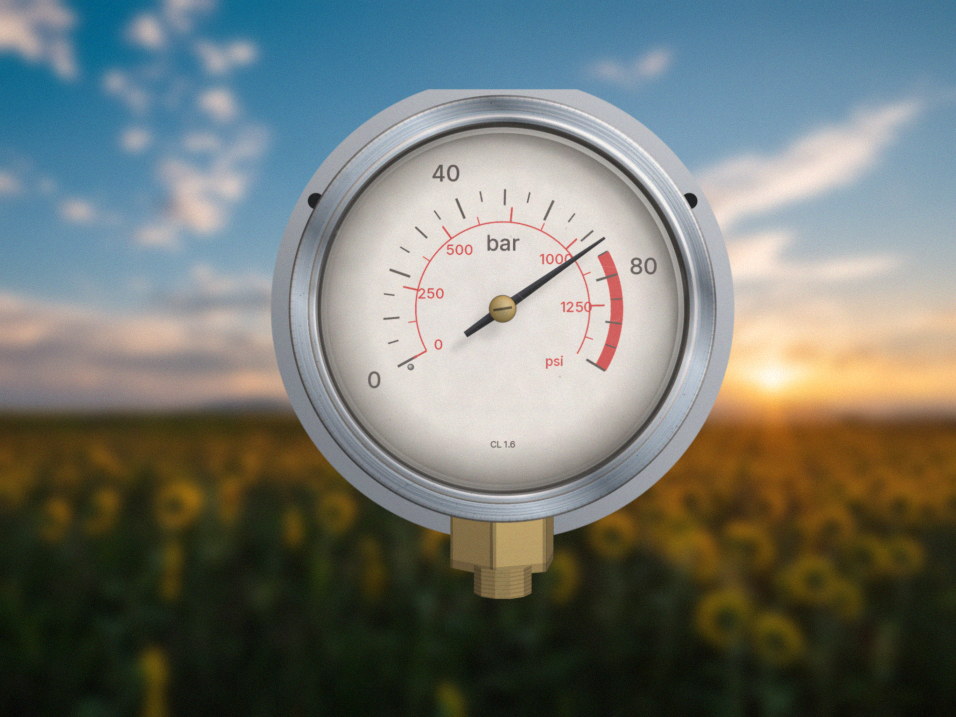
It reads 72.5 bar
